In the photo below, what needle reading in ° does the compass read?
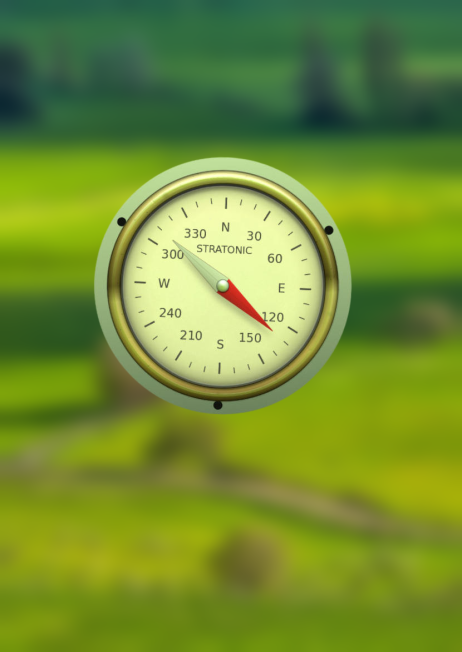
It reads 130 °
